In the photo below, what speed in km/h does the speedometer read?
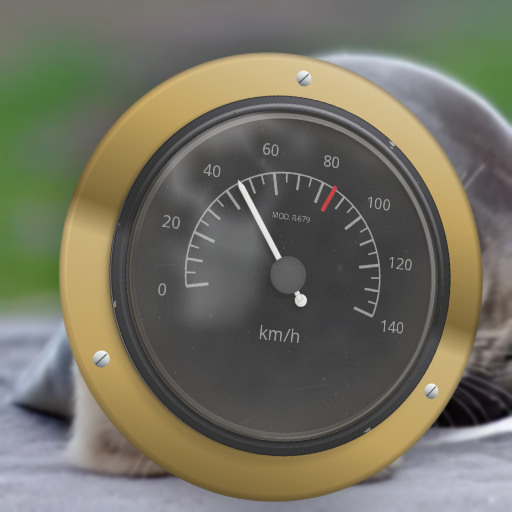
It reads 45 km/h
